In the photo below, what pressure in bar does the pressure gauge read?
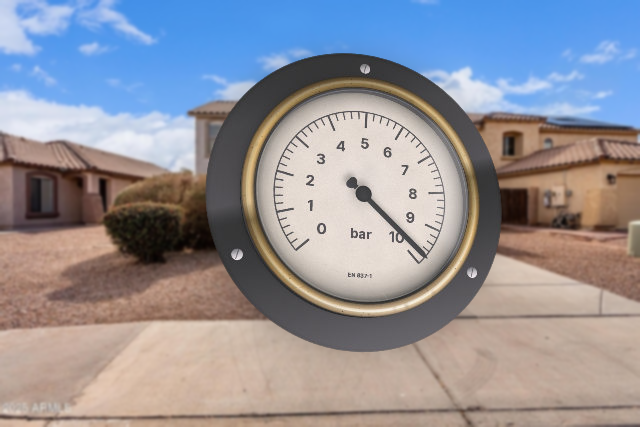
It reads 9.8 bar
